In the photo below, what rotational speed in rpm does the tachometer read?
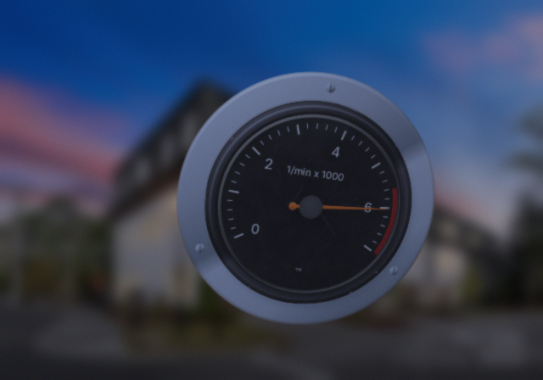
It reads 6000 rpm
